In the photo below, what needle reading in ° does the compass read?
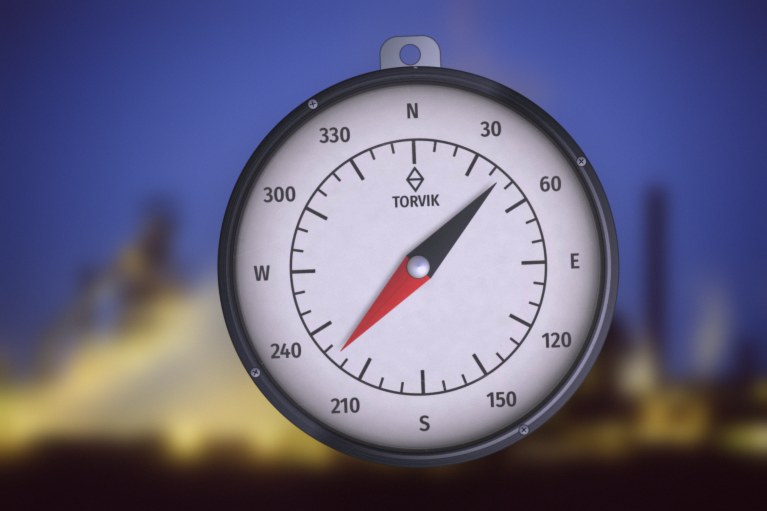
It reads 225 °
